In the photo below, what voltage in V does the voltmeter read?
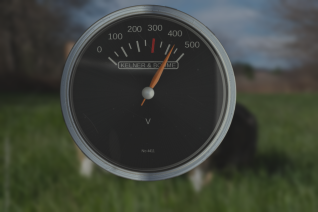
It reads 425 V
